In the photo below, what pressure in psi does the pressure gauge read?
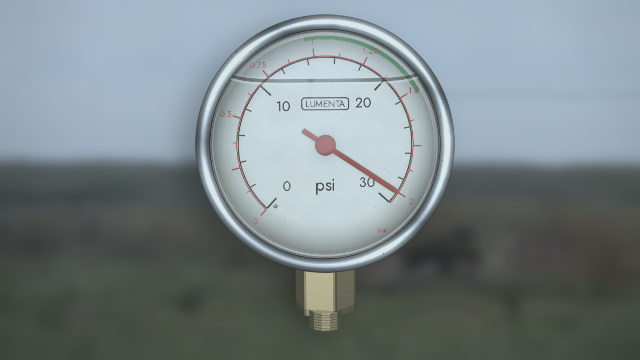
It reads 29 psi
